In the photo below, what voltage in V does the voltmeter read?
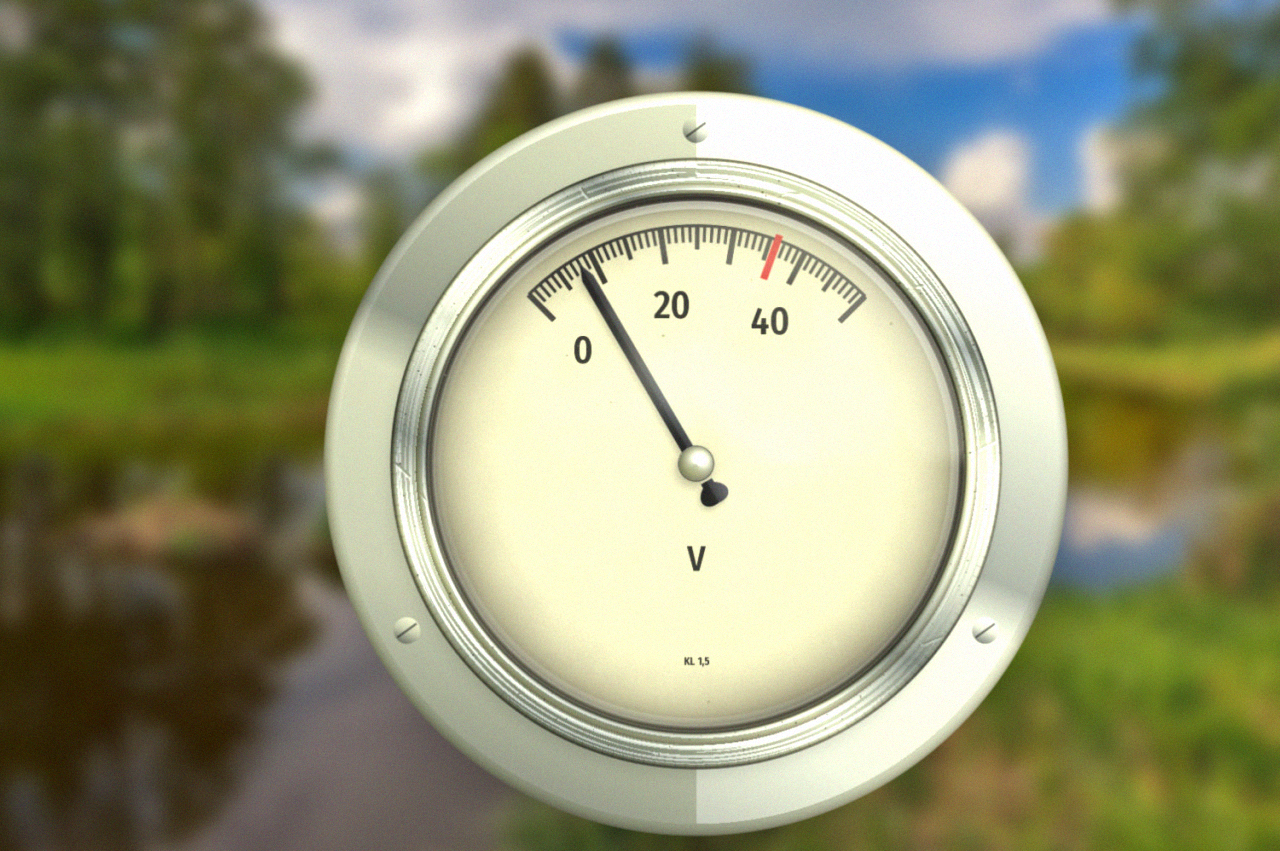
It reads 8 V
